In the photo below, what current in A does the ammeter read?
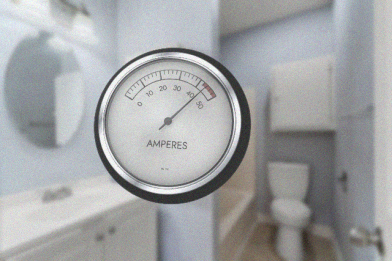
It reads 44 A
